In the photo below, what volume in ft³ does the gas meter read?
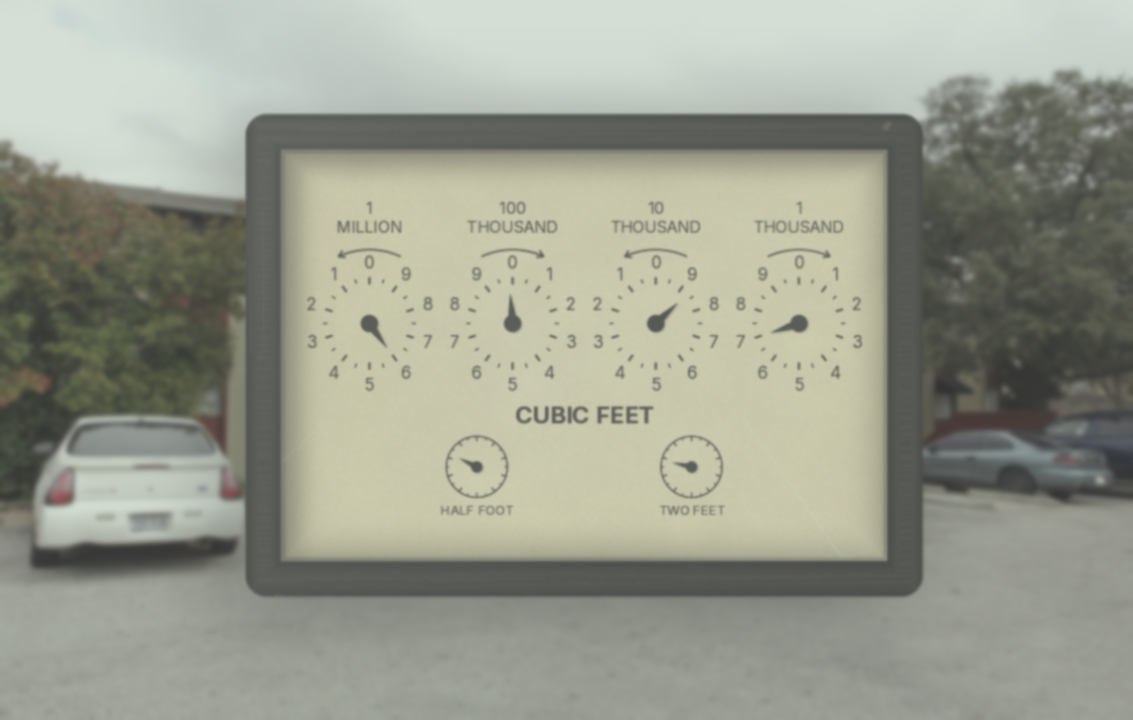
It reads 598700 ft³
